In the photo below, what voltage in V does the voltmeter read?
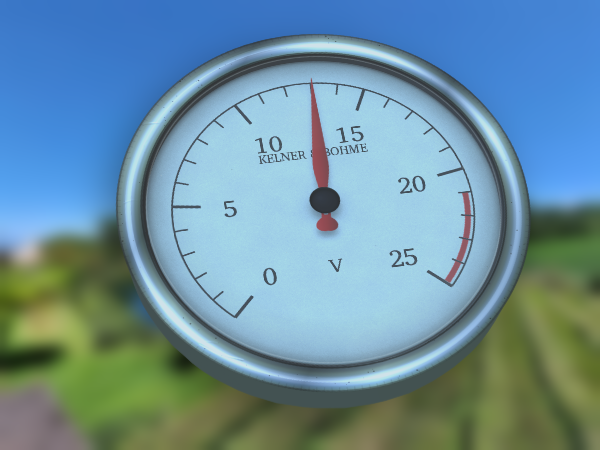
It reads 13 V
